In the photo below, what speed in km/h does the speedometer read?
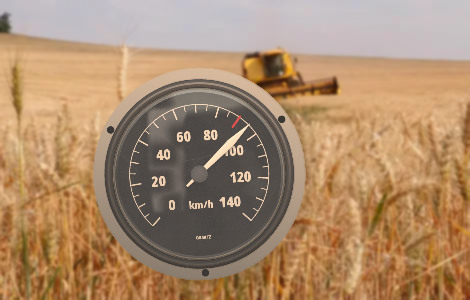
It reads 95 km/h
